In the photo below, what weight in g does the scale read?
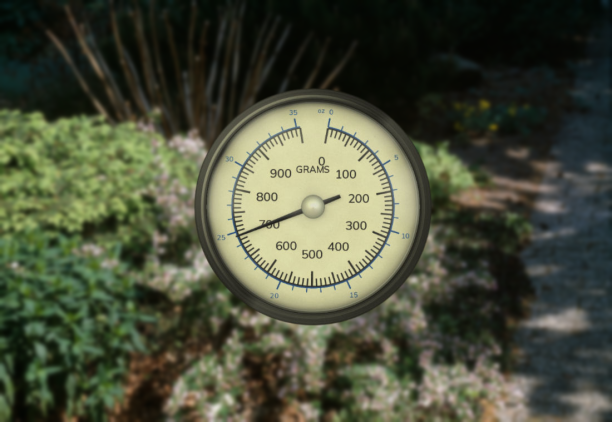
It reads 700 g
